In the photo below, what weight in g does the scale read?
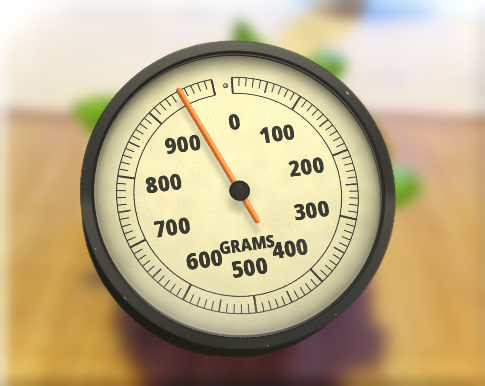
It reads 950 g
